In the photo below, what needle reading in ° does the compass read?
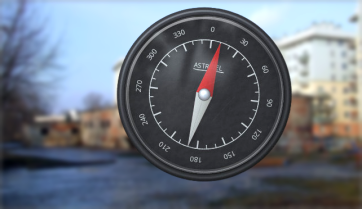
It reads 10 °
